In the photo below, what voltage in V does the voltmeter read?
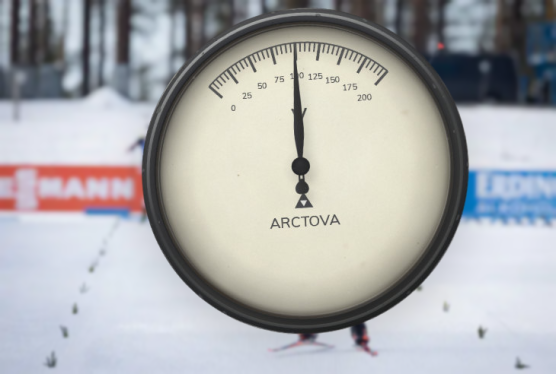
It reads 100 V
